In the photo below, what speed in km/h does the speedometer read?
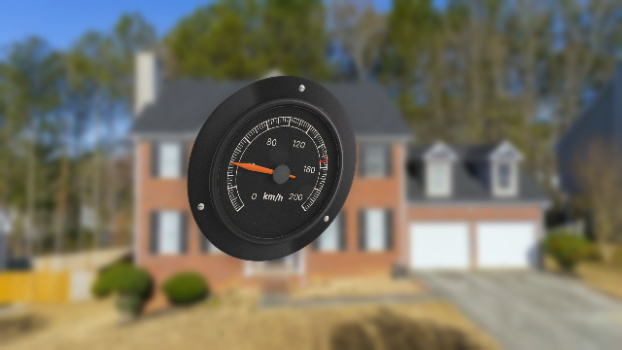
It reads 40 km/h
